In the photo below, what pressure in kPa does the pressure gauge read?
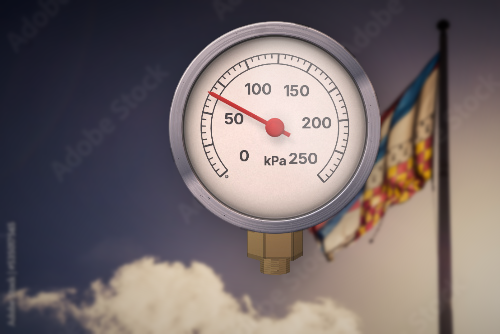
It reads 65 kPa
